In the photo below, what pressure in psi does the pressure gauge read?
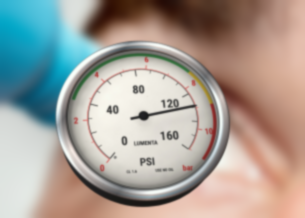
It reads 130 psi
